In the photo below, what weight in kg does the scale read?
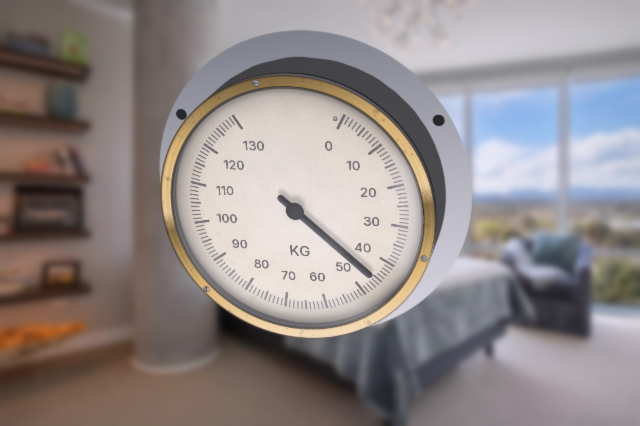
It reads 45 kg
